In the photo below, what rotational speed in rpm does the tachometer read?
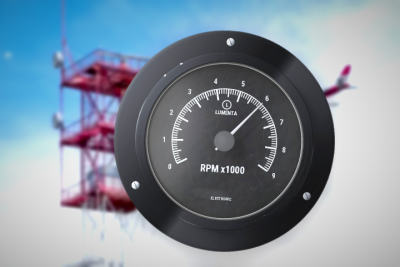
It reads 6000 rpm
